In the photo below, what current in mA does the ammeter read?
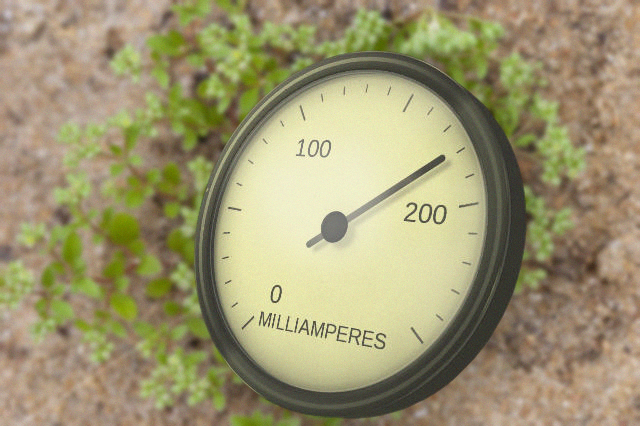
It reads 180 mA
